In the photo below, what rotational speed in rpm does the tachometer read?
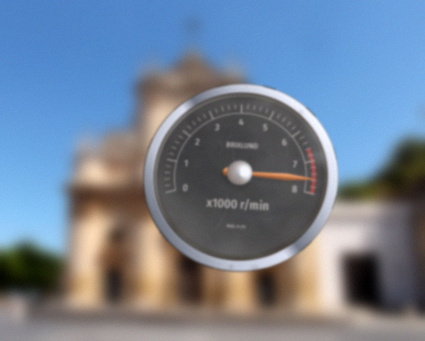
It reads 7600 rpm
